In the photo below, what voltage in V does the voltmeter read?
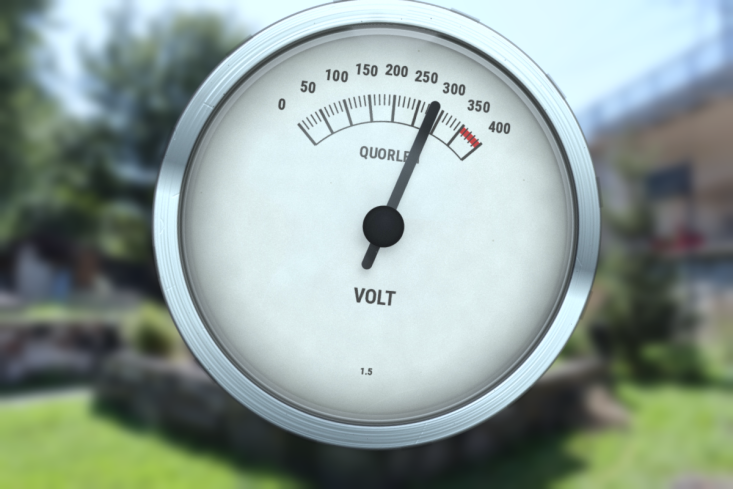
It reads 280 V
